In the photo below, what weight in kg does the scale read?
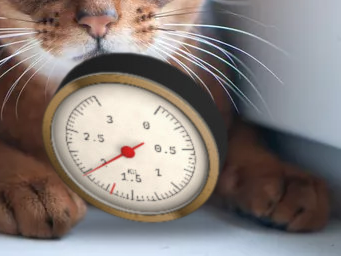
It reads 2 kg
